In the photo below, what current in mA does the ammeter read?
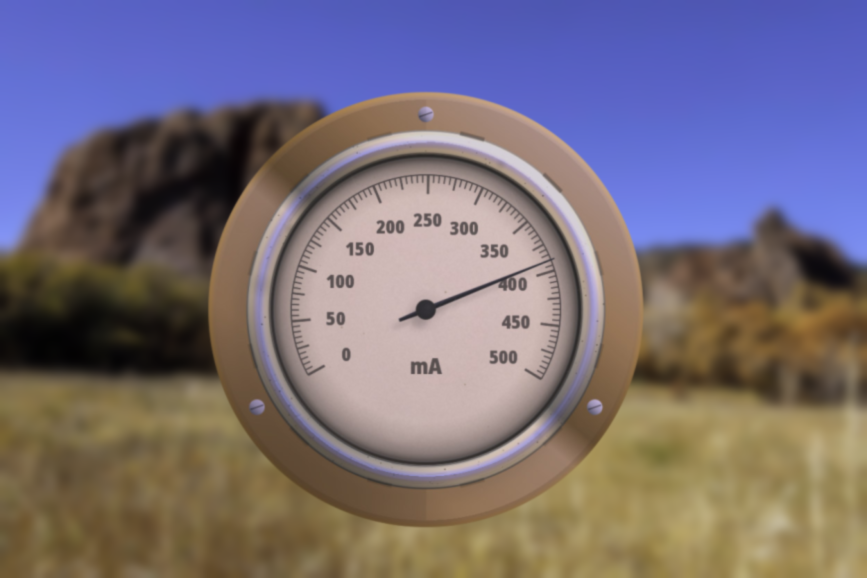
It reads 390 mA
